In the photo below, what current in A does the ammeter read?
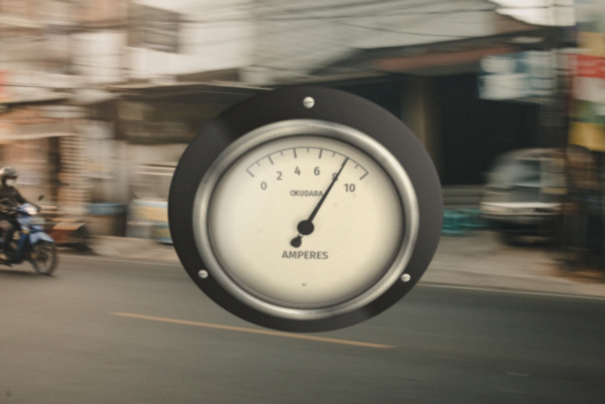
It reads 8 A
